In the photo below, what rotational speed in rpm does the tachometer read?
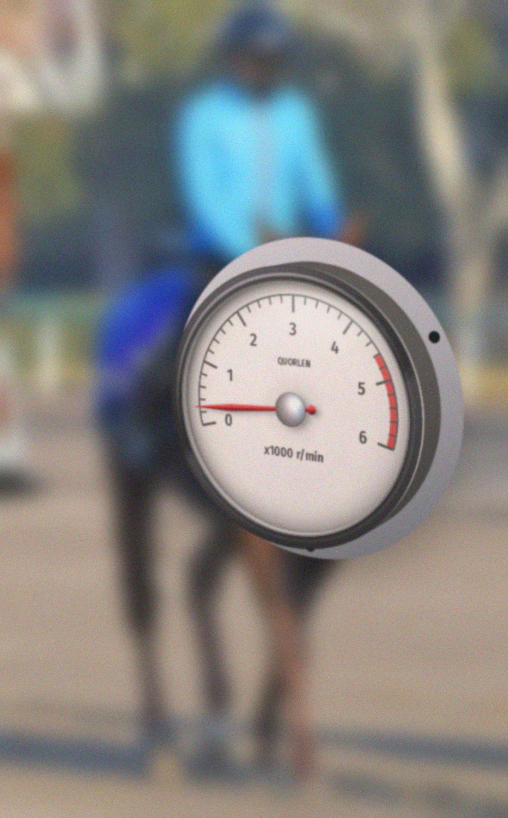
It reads 300 rpm
